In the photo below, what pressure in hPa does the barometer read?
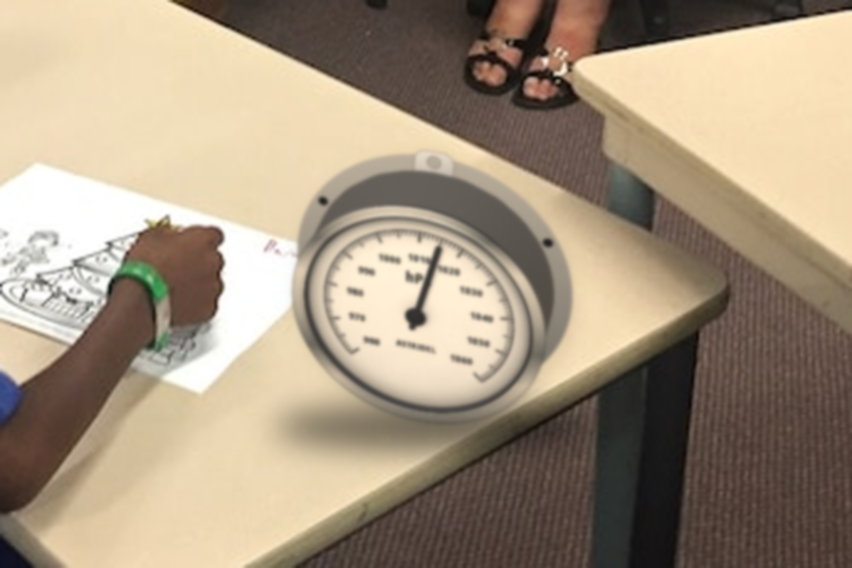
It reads 1015 hPa
